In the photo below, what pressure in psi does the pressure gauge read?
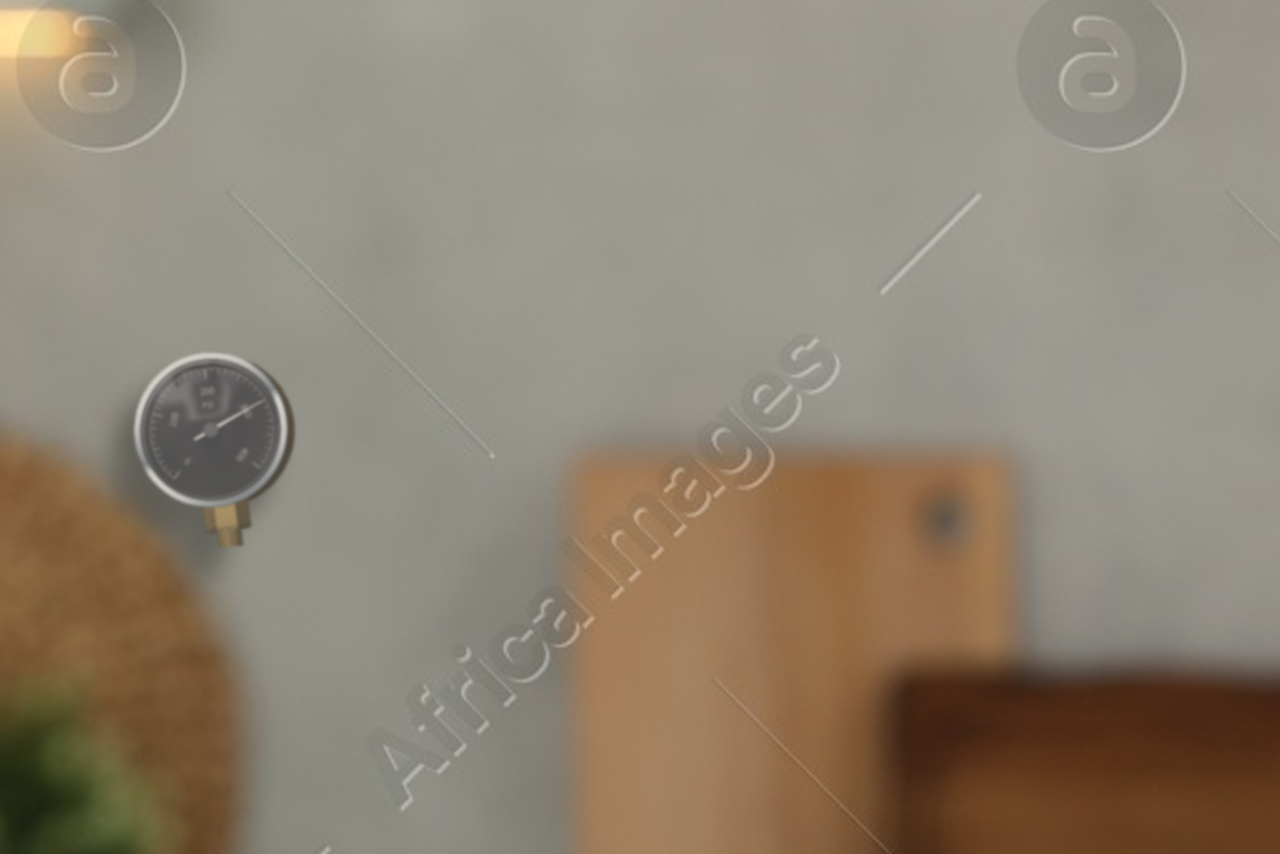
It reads 300 psi
